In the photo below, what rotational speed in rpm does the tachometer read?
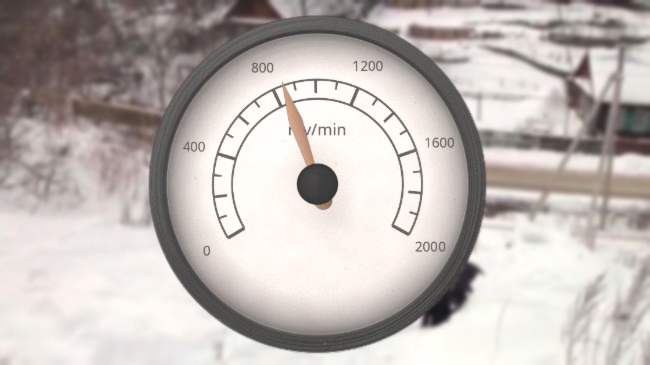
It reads 850 rpm
